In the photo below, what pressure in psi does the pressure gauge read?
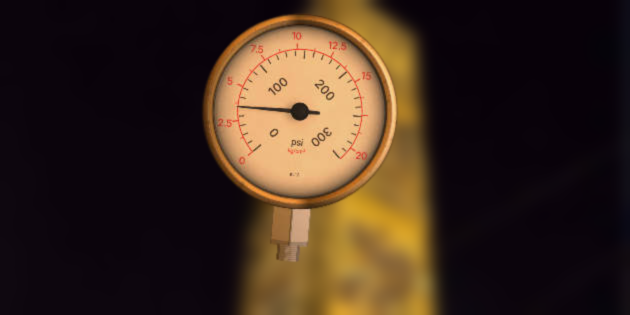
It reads 50 psi
